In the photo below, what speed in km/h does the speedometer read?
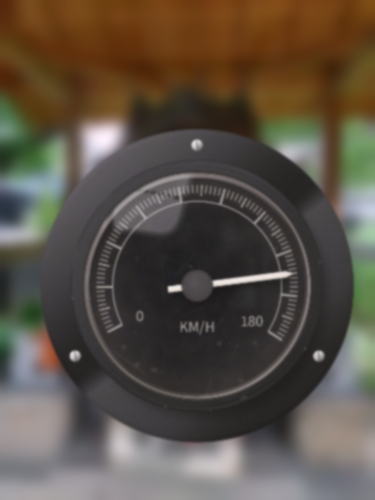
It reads 150 km/h
